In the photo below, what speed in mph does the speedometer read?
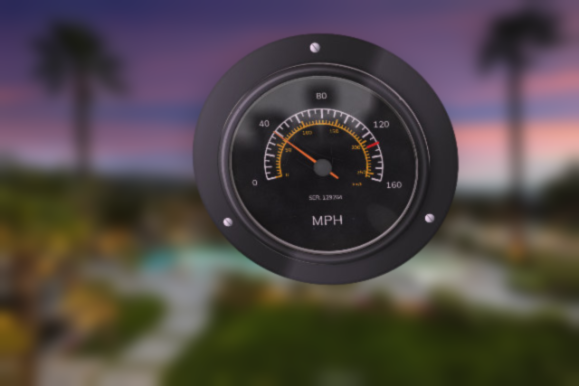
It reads 40 mph
